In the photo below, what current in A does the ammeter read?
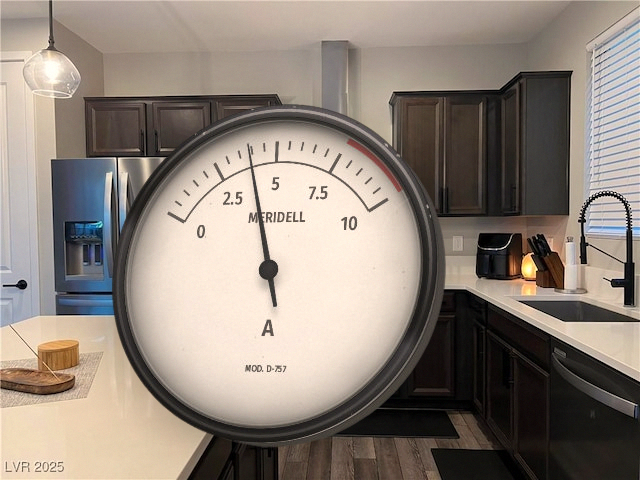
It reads 4 A
